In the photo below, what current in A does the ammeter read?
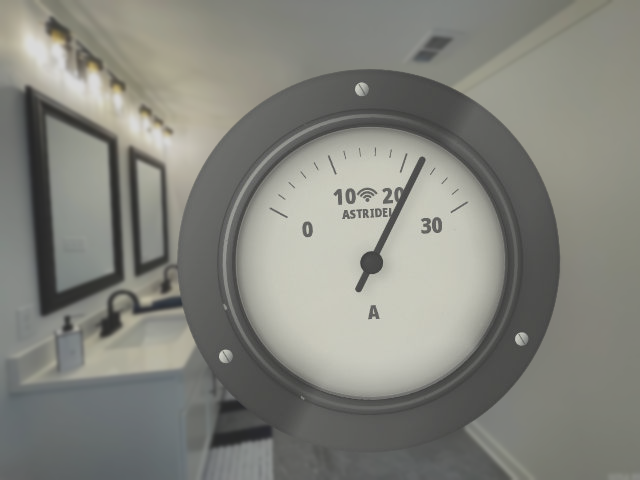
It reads 22 A
